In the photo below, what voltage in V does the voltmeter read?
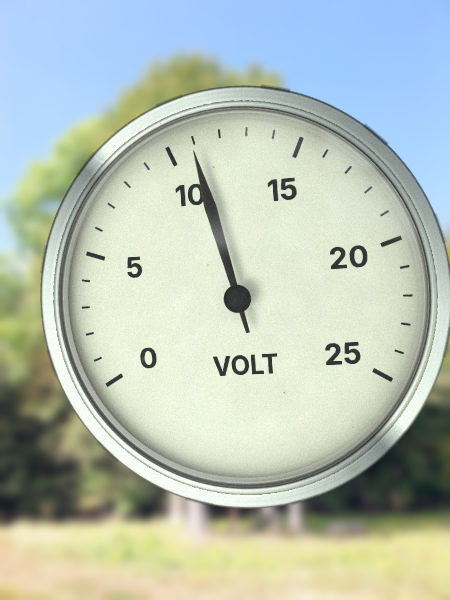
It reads 11 V
